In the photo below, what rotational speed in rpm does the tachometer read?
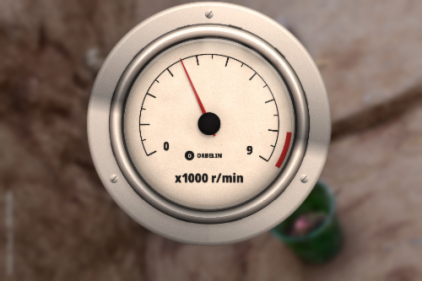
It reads 3500 rpm
